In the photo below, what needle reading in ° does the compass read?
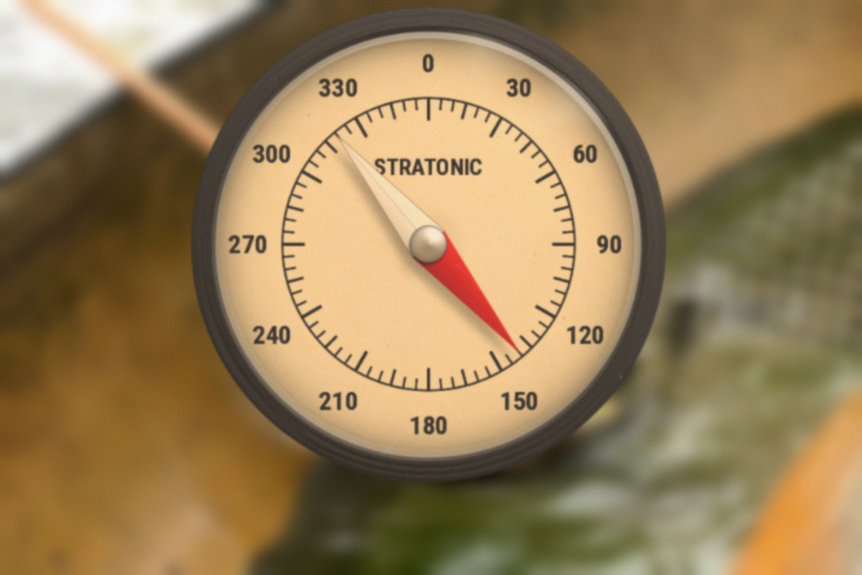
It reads 140 °
